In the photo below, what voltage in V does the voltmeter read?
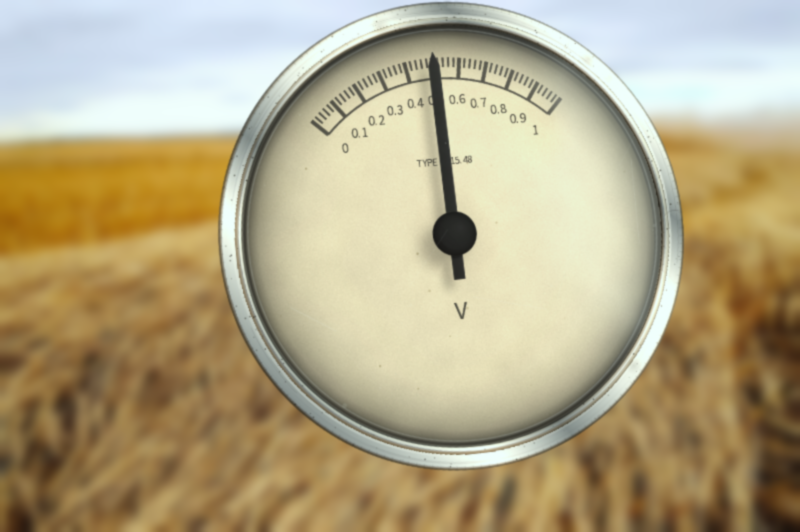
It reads 0.5 V
